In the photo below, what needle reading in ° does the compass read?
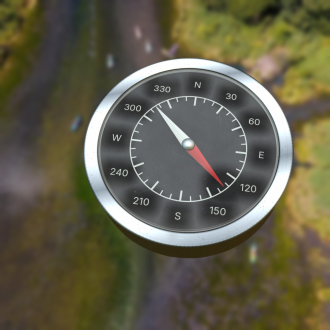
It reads 135 °
